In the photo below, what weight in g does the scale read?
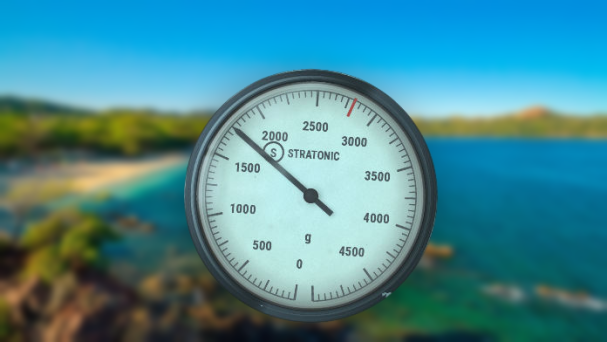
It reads 1750 g
